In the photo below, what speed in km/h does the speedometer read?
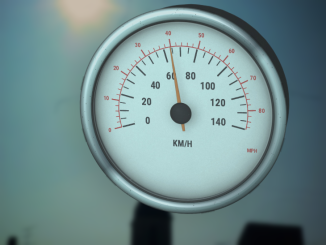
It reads 65 km/h
